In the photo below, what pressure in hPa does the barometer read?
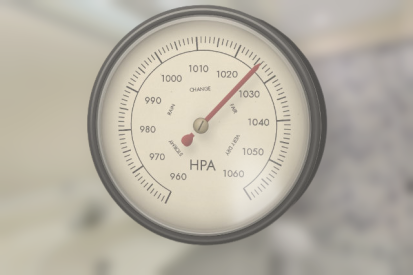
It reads 1026 hPa
